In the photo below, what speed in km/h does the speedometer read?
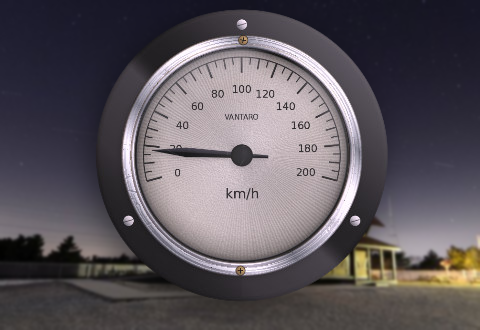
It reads 17.5 km/h
